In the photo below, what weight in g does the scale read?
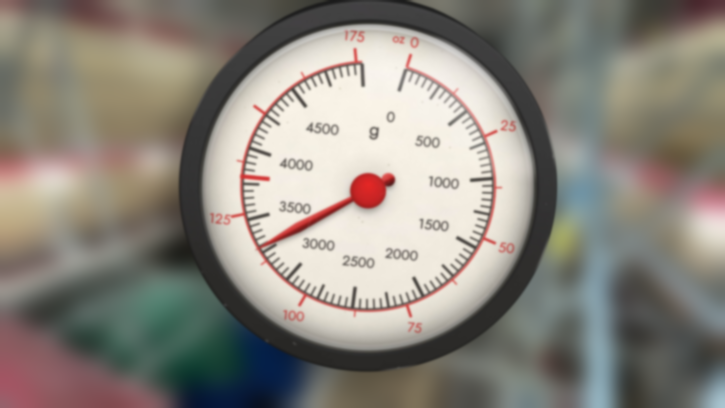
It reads 3300 g
